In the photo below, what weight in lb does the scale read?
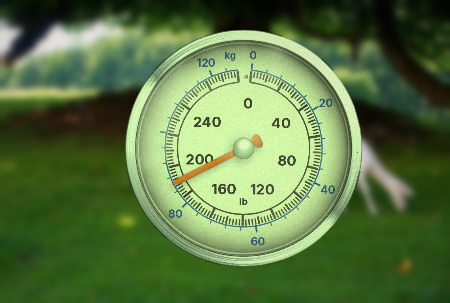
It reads 190 lb
